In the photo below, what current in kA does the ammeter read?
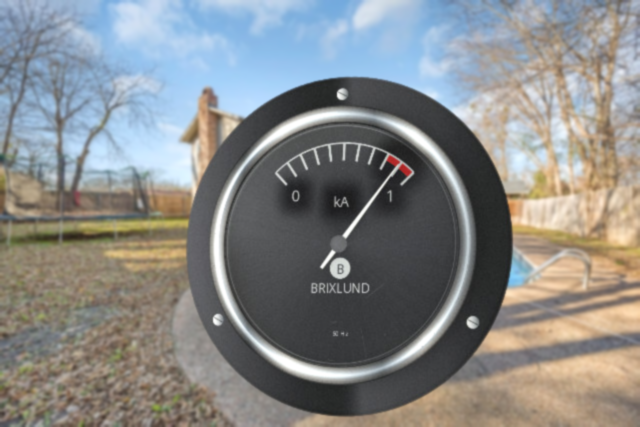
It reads 0.9 kA
